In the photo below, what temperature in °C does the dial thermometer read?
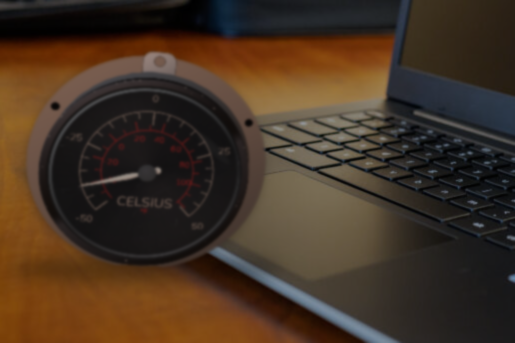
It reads -40 °C
